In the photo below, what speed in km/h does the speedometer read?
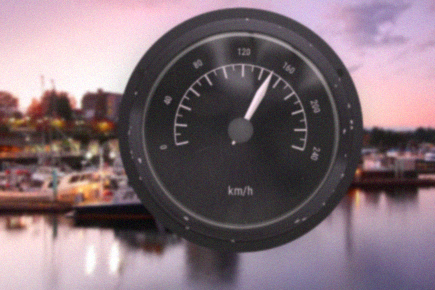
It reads 150 km/h
